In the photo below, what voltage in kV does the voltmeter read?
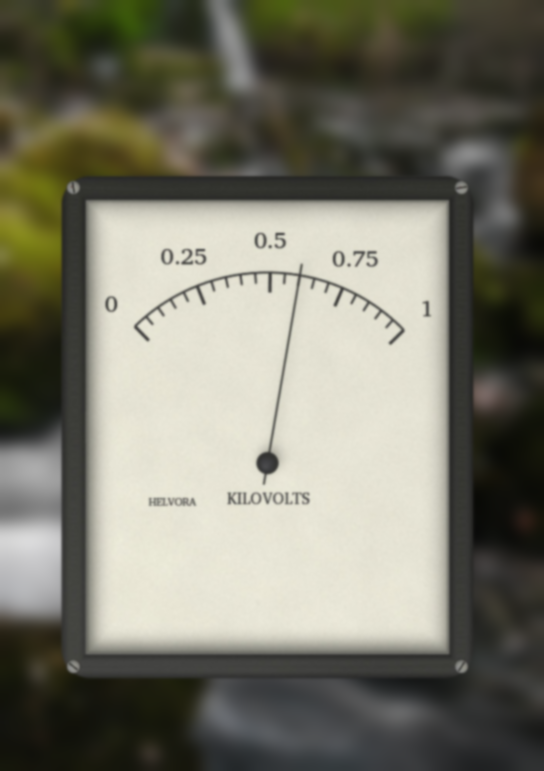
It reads 0.6 kV
